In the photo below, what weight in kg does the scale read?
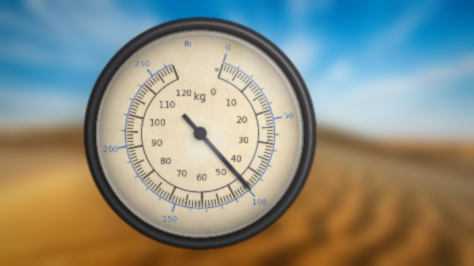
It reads 45 kg
